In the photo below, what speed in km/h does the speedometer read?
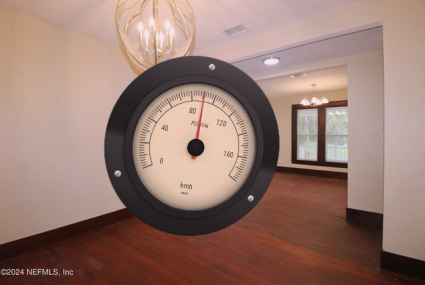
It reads 90 km/h
